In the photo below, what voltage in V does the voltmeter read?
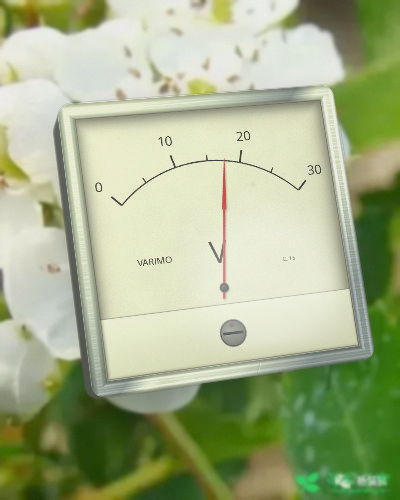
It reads 17.5 V
